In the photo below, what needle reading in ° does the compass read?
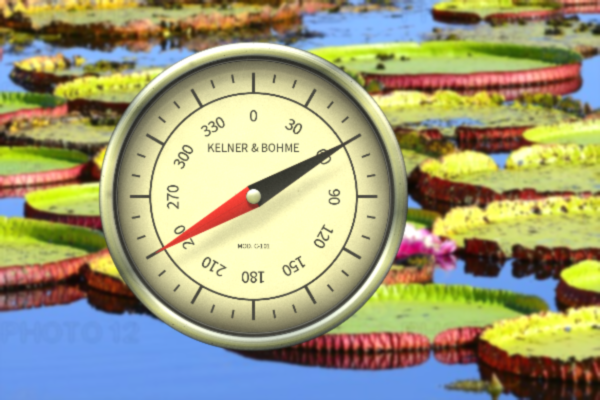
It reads 240 °
